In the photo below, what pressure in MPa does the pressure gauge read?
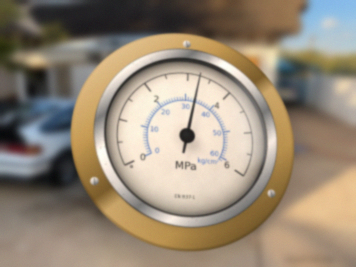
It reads 3.25 MPa
